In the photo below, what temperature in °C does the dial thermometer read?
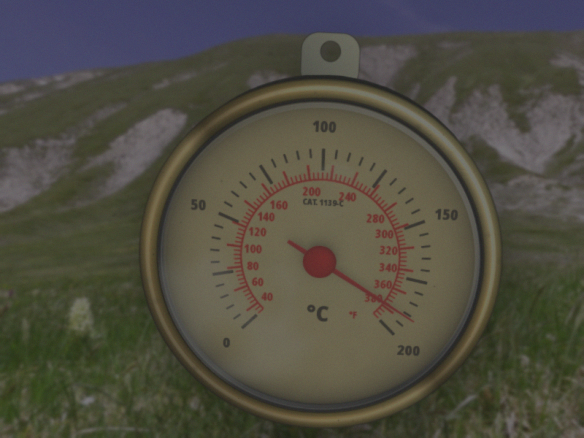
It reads 190 °C
